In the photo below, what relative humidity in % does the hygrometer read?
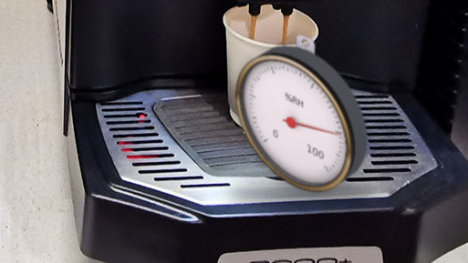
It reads 80 %
